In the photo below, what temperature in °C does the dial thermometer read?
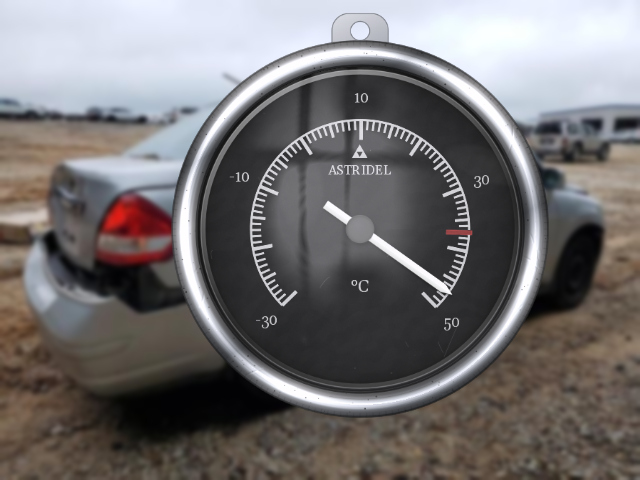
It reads 47 °C
